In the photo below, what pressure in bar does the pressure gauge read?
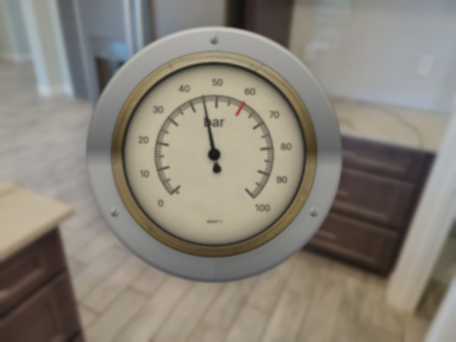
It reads 45 bar
